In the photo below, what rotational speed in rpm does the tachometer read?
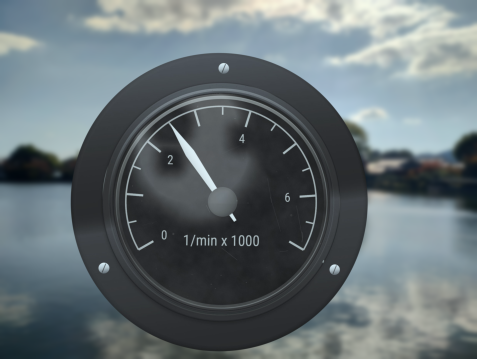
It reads 2500 rpm
